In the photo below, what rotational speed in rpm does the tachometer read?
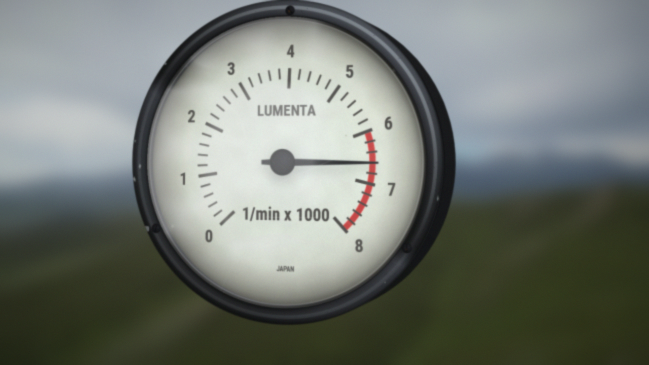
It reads 6600 rpm
